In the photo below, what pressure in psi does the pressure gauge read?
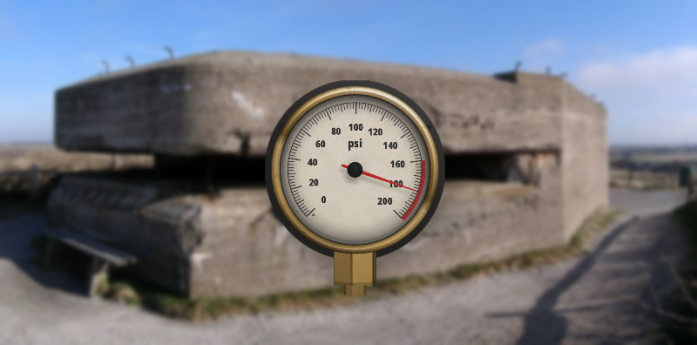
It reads 180 psi
